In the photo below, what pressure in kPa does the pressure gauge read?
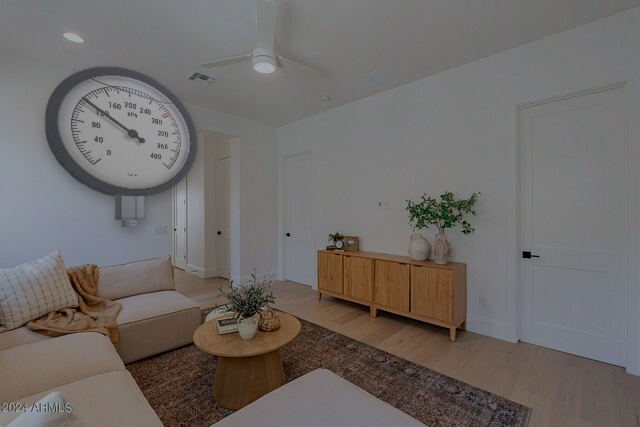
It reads 120 kPa
